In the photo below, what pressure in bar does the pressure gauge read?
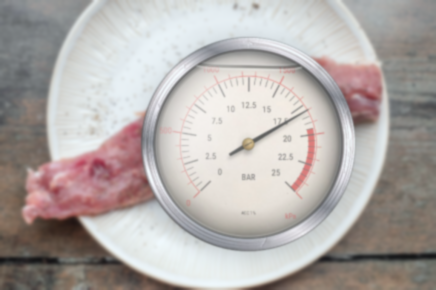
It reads 18 bar
